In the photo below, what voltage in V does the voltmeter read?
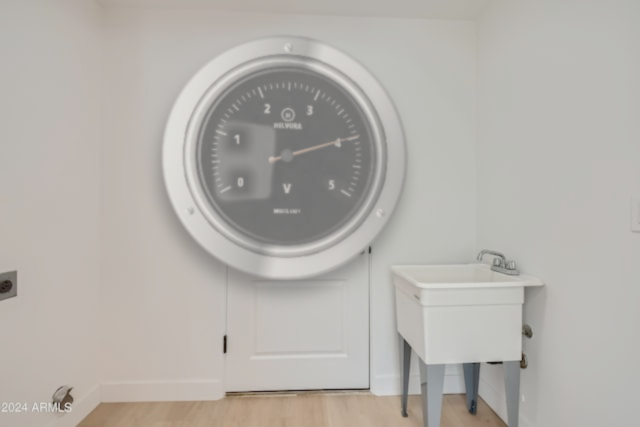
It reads 4 V
